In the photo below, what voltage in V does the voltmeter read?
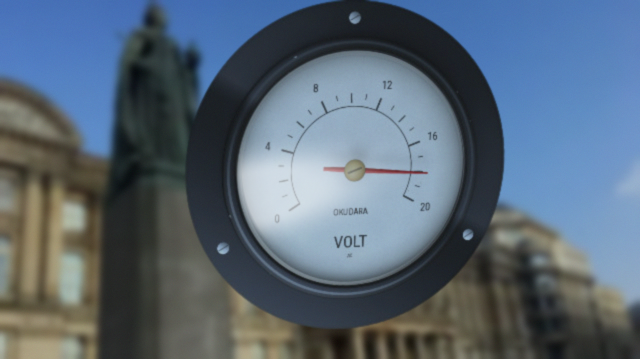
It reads 18 V
